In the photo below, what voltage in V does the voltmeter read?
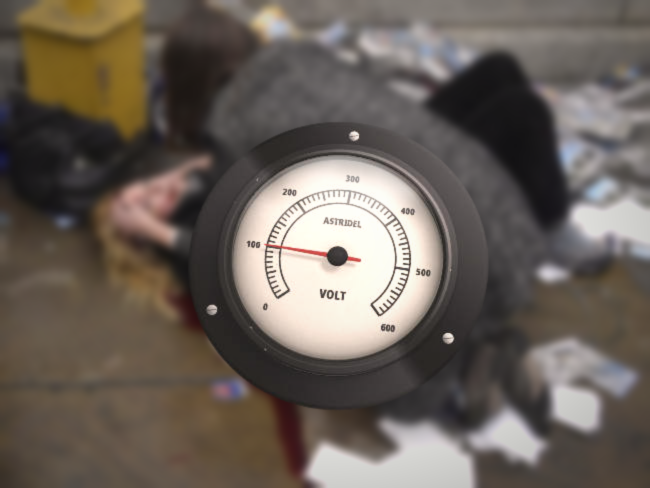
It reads 100 V
